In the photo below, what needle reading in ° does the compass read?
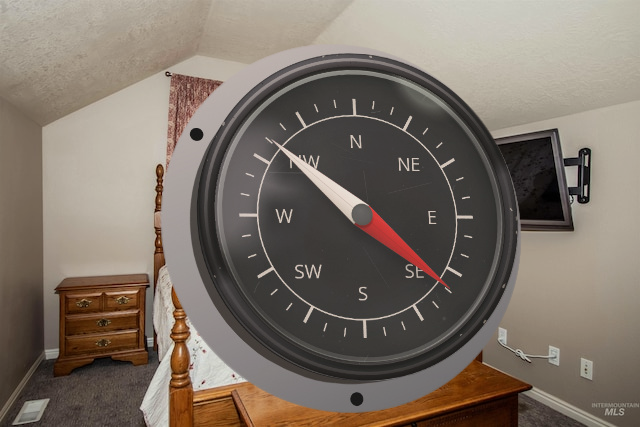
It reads 130 °
